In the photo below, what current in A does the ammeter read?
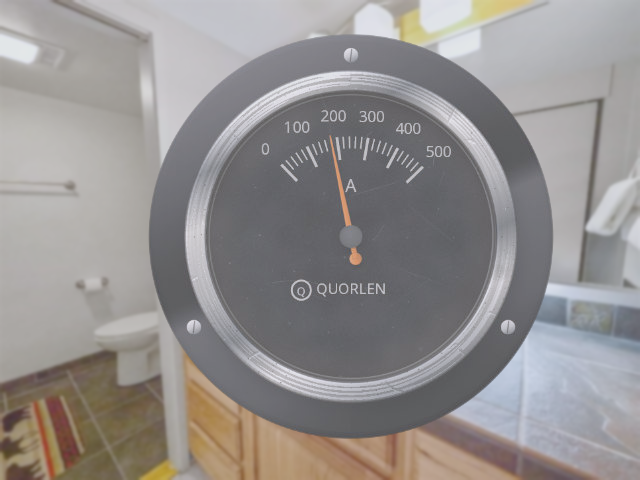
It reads 180 A
